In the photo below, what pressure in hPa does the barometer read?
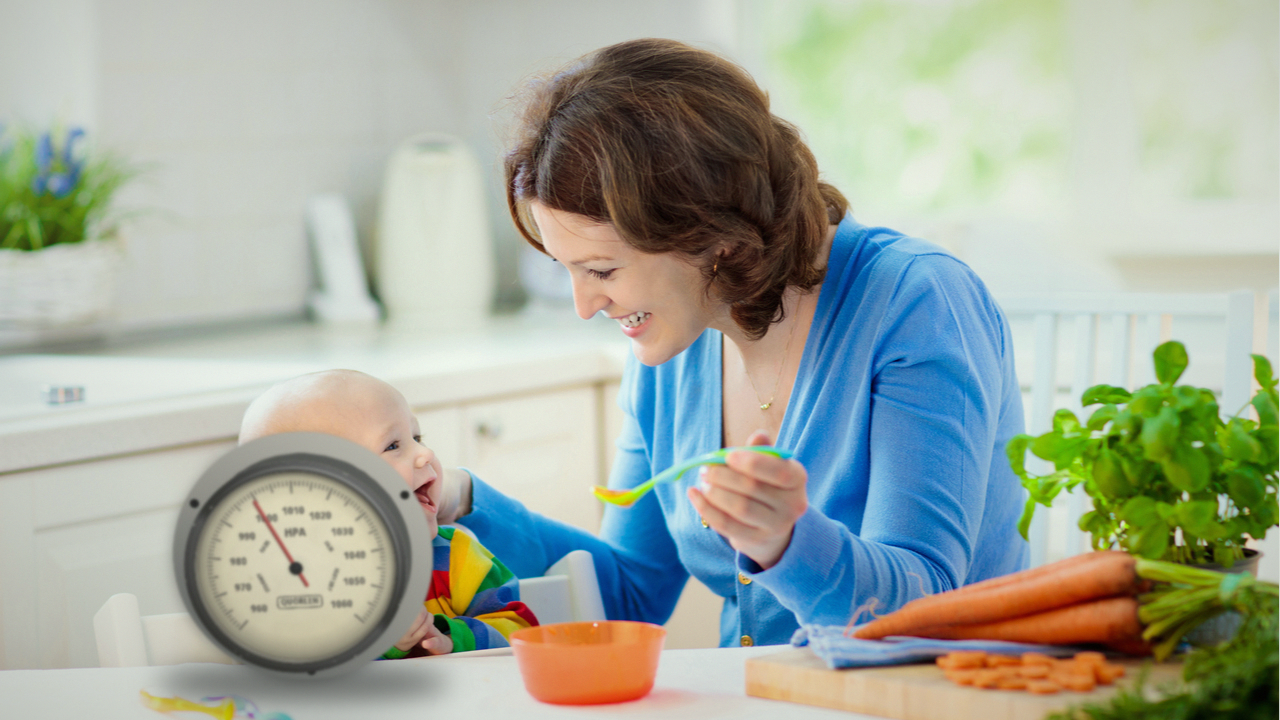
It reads 1000 hPa
